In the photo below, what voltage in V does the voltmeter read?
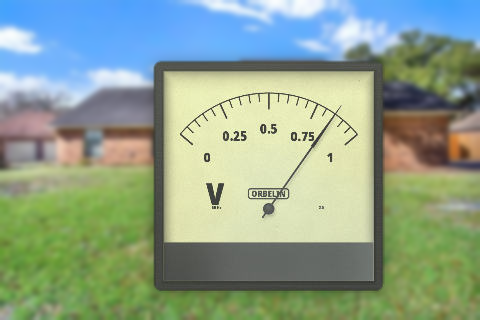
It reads 0.85 V
